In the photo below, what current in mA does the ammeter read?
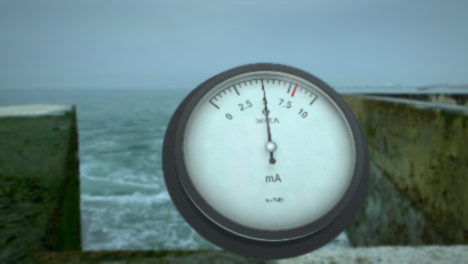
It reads 5 mA
